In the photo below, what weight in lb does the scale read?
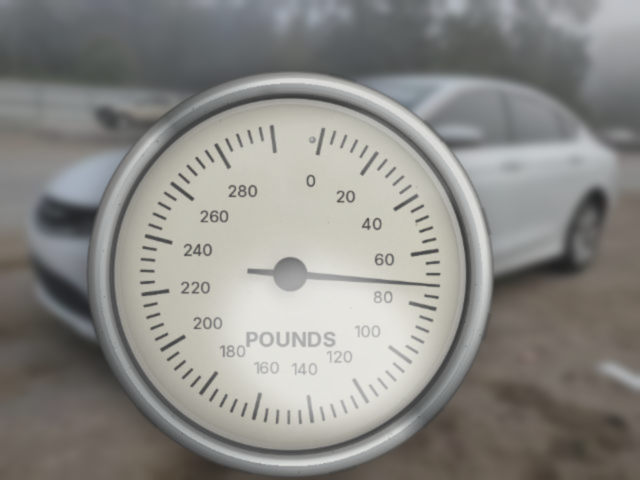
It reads 72 lb
